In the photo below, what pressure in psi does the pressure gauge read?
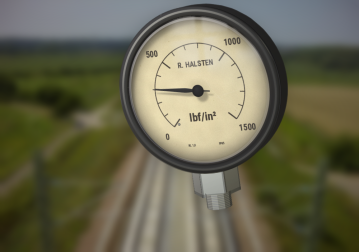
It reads 300 psi
